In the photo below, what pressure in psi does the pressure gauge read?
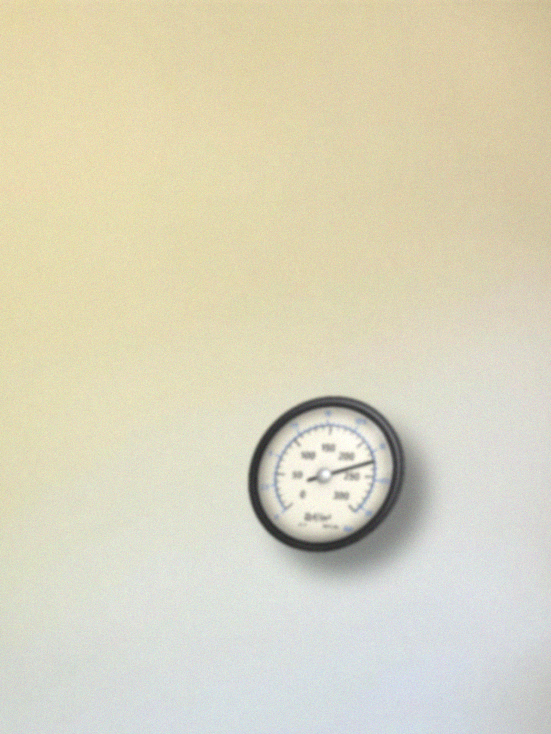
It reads 230 psi
